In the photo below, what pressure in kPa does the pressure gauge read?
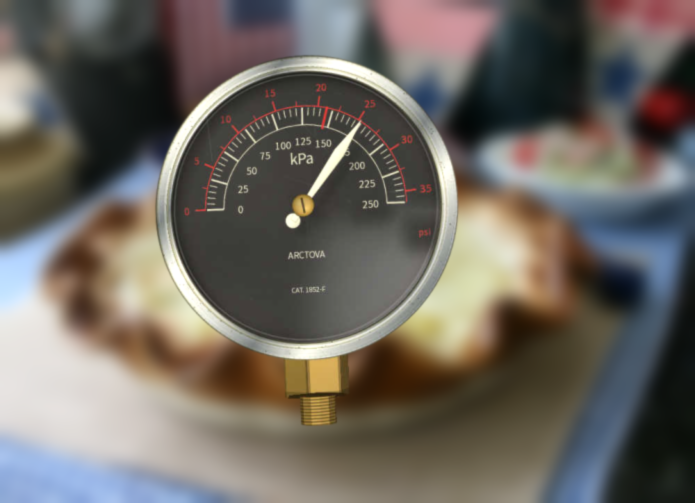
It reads 175 kPa
